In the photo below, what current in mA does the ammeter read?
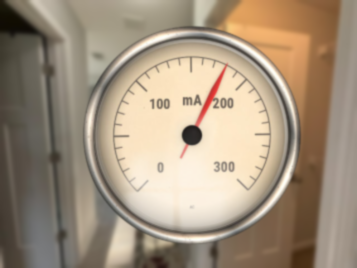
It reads 180 mA
